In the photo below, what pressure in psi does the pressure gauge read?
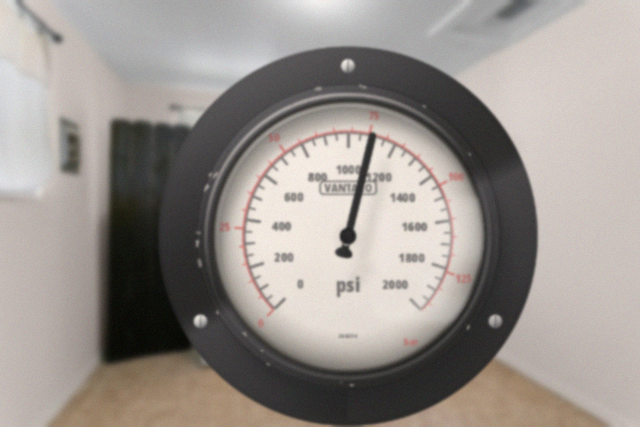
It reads 1100 psi
